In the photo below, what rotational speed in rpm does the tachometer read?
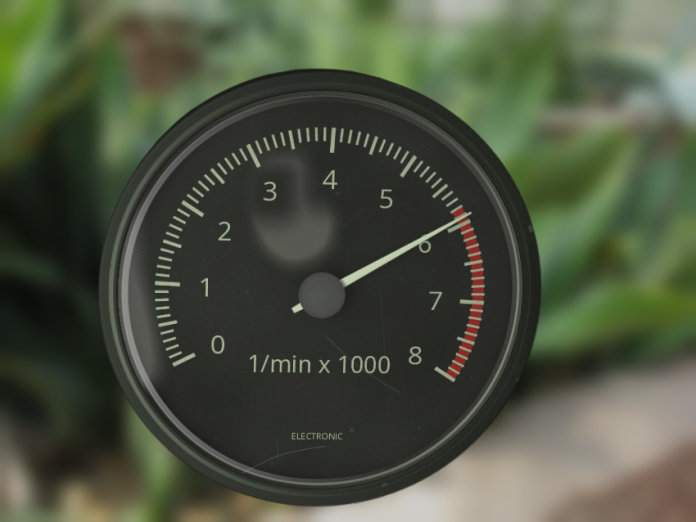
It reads 5900 rpm
